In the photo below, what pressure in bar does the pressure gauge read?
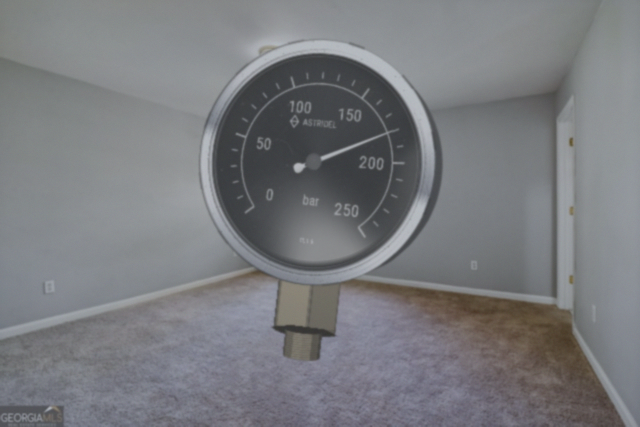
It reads 180 bar
